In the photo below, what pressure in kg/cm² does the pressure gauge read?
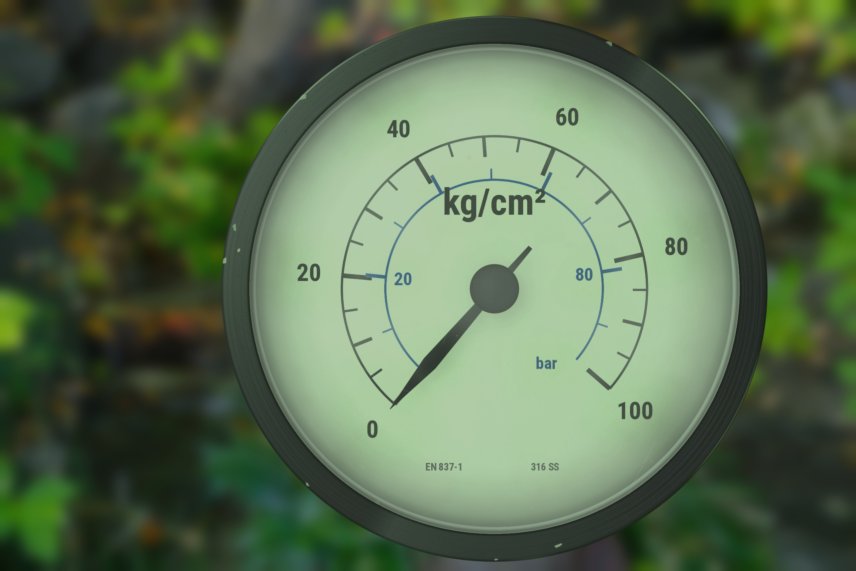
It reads 0 kg/cm²
